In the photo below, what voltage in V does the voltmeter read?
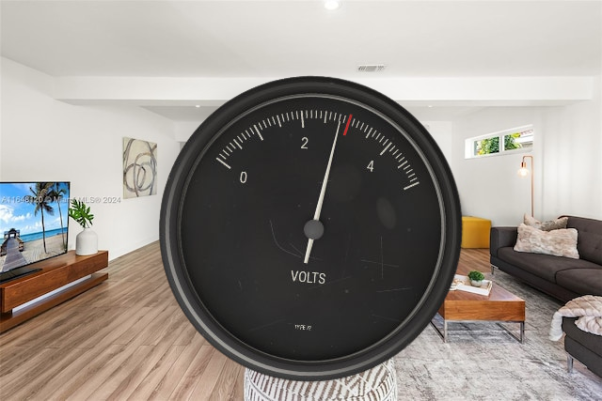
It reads 2.8 V
